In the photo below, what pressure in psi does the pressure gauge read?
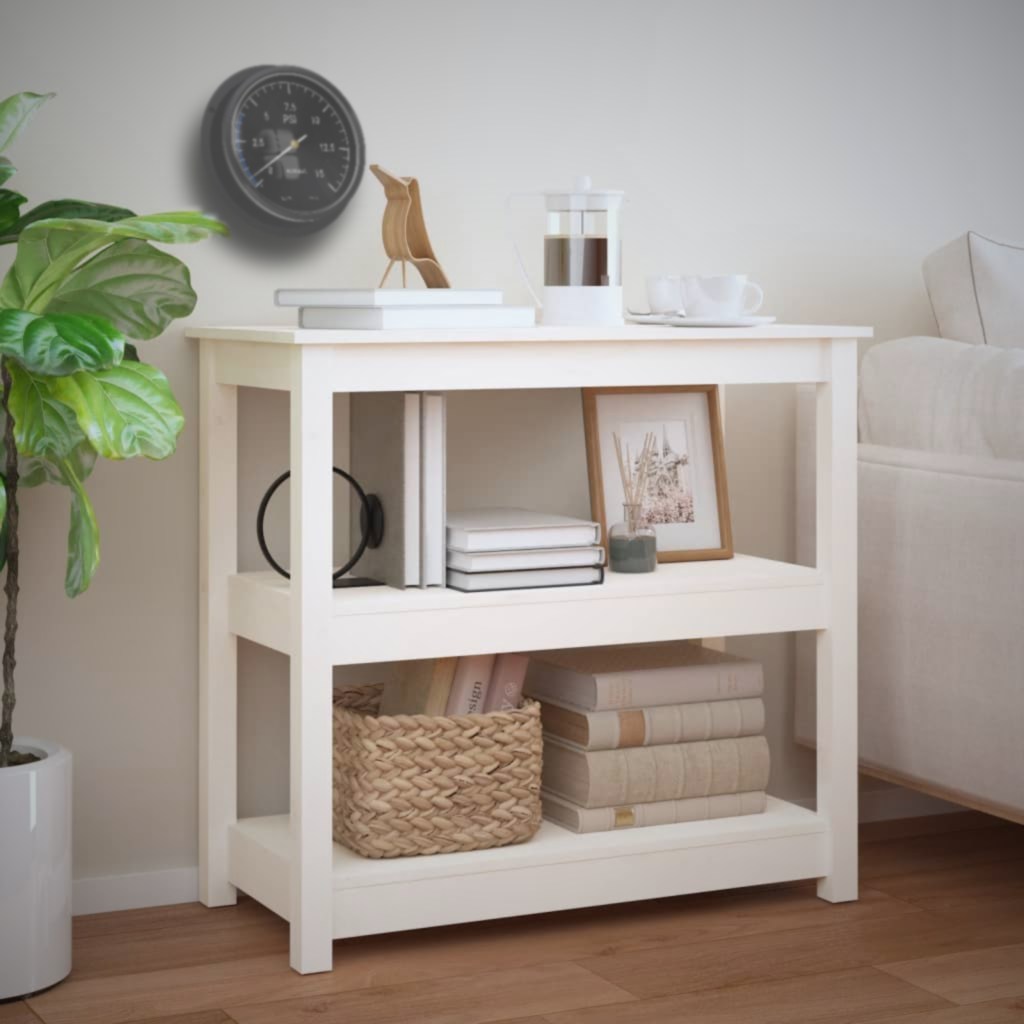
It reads 0.5 psi
